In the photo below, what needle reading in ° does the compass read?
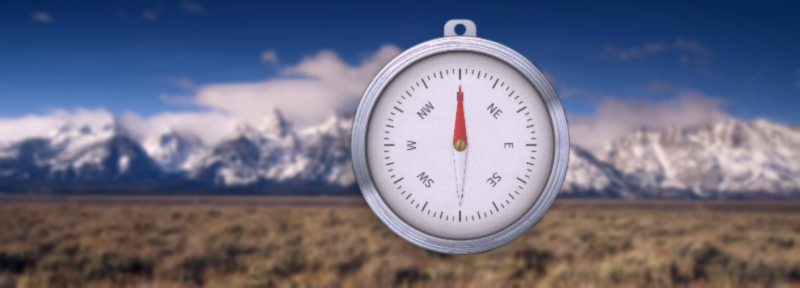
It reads 0 °
